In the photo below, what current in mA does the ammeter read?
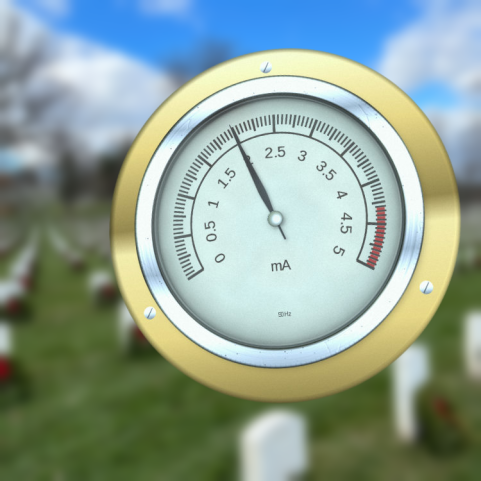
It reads 2 mA
